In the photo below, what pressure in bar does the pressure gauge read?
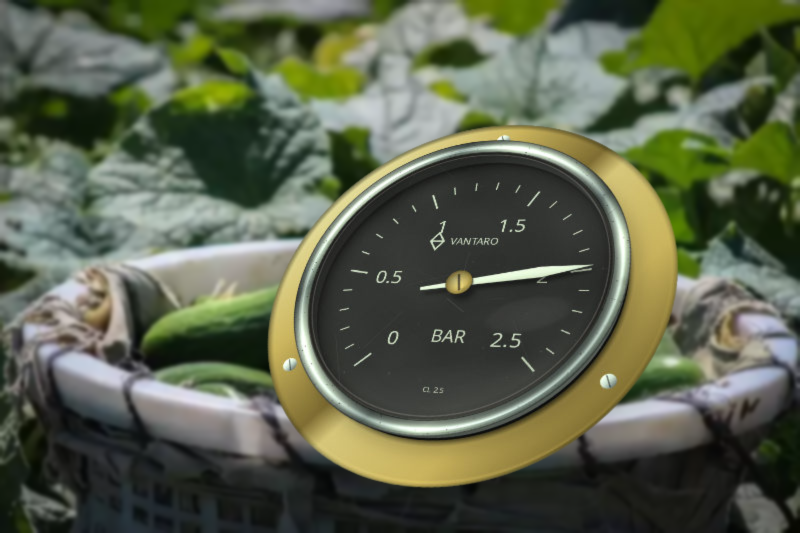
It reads 2 bar
